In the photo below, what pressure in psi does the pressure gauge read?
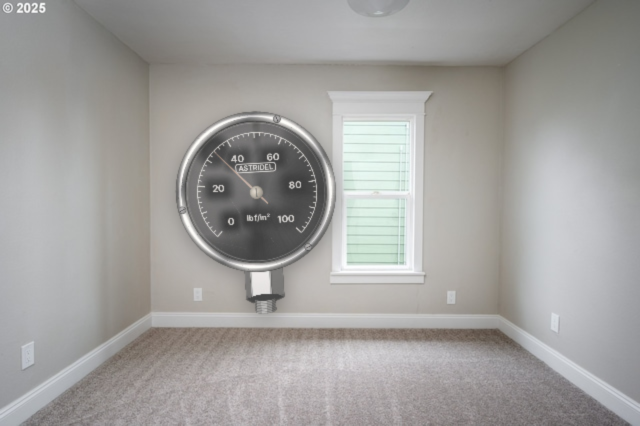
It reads 34 psi
